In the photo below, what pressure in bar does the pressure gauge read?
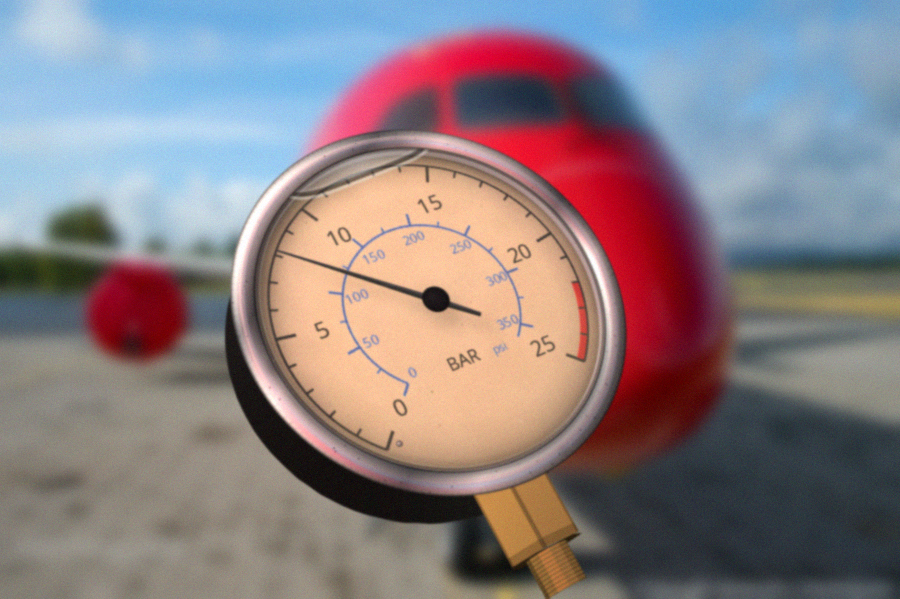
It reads 8 bar
